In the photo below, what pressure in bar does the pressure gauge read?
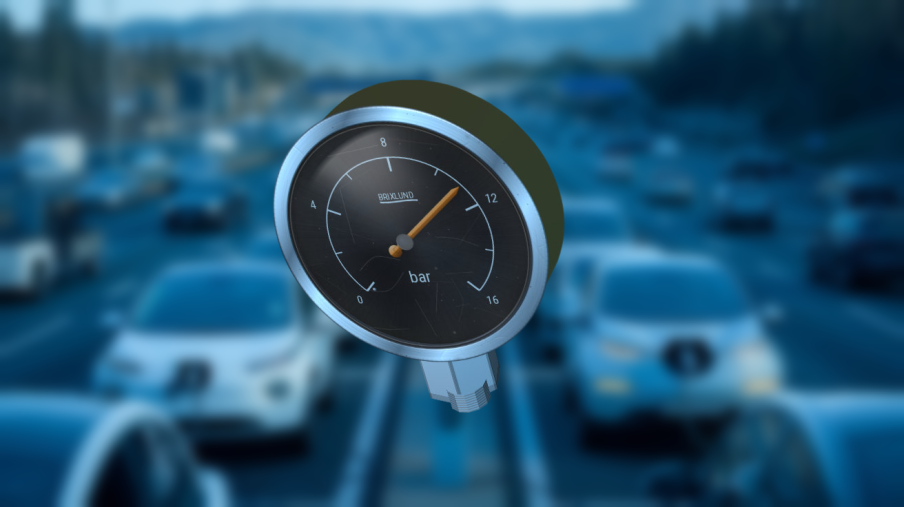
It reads 11 bar
